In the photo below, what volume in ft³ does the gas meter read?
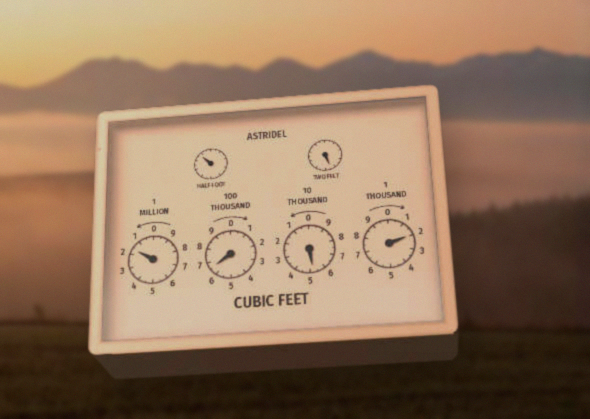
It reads 165200 ft³
